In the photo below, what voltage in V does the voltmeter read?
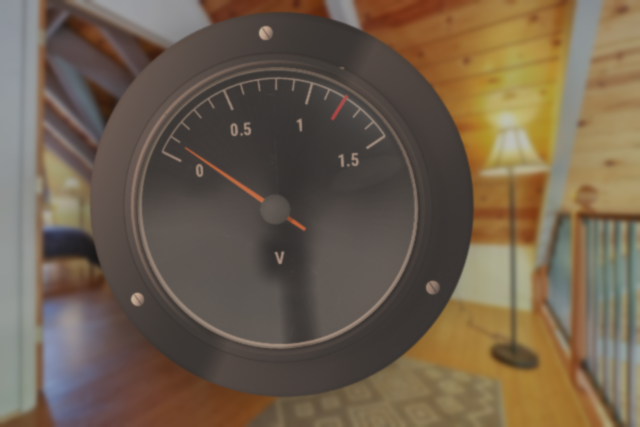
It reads 0.1 V
